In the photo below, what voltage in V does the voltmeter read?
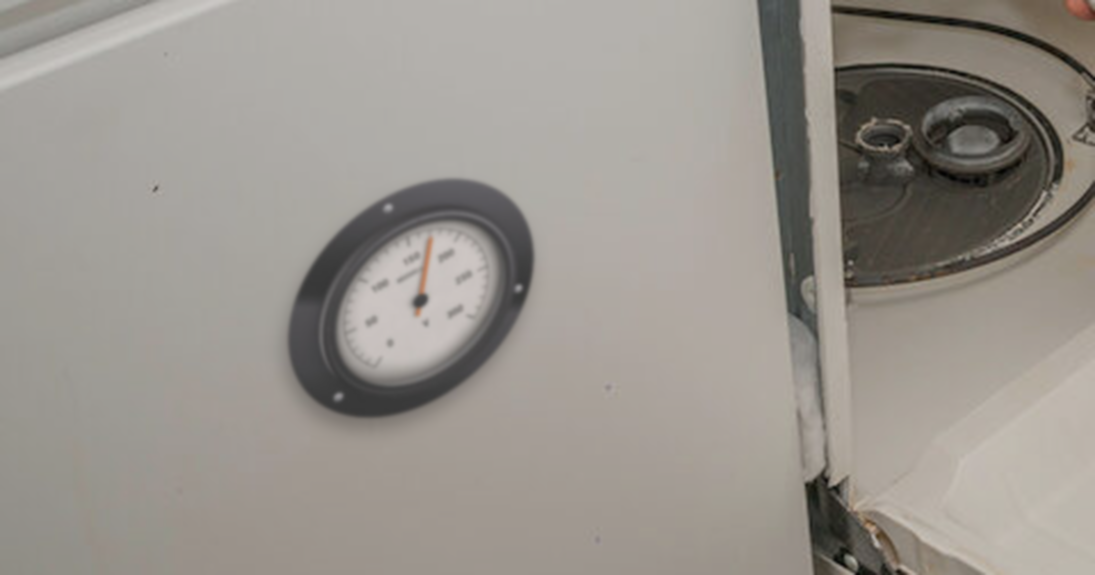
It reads 170 V
